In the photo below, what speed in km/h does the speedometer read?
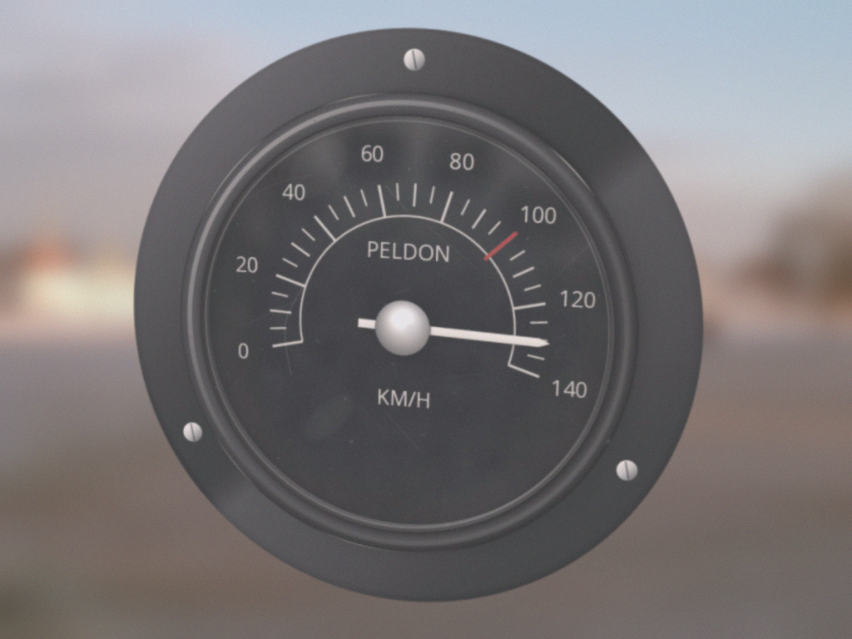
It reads 130 km/h
